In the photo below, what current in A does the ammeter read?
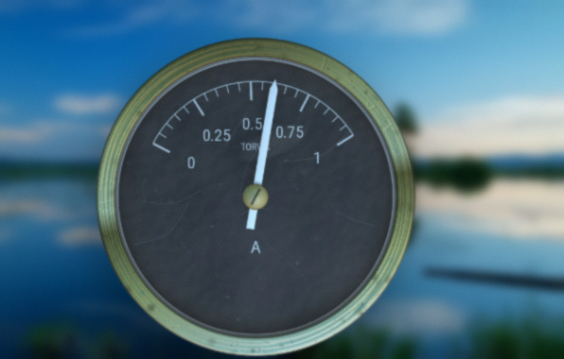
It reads 0.6 A
